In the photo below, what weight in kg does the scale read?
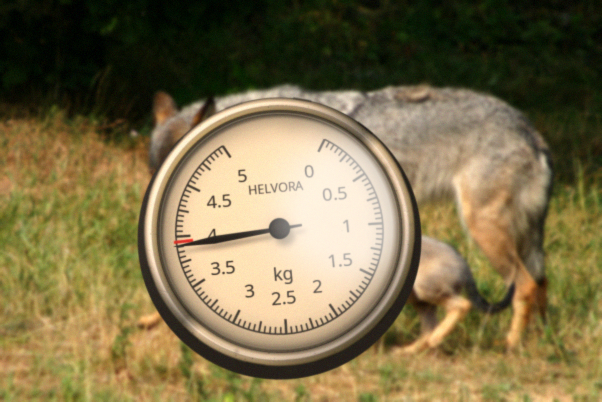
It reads 3.9 kg
